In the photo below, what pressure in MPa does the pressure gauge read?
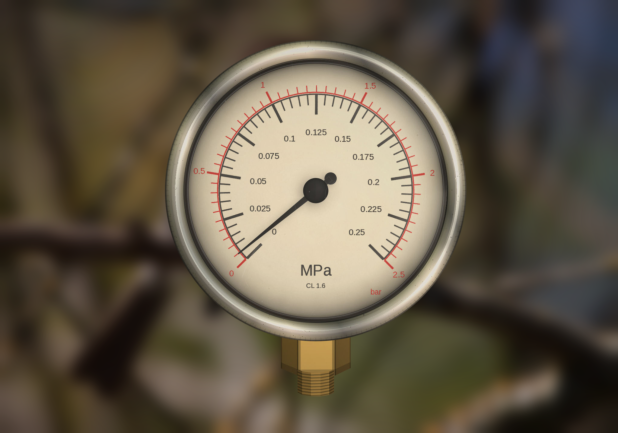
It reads 0.005 MPa
